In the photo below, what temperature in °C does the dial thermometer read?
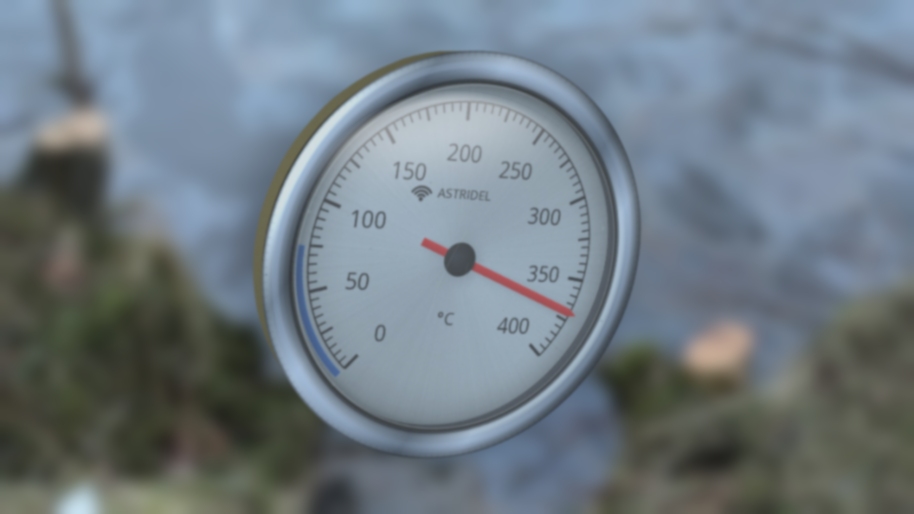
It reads 370 °C
